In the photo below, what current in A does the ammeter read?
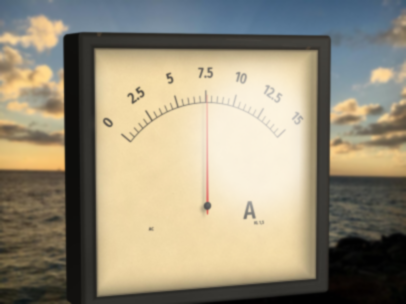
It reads 7.5 A
